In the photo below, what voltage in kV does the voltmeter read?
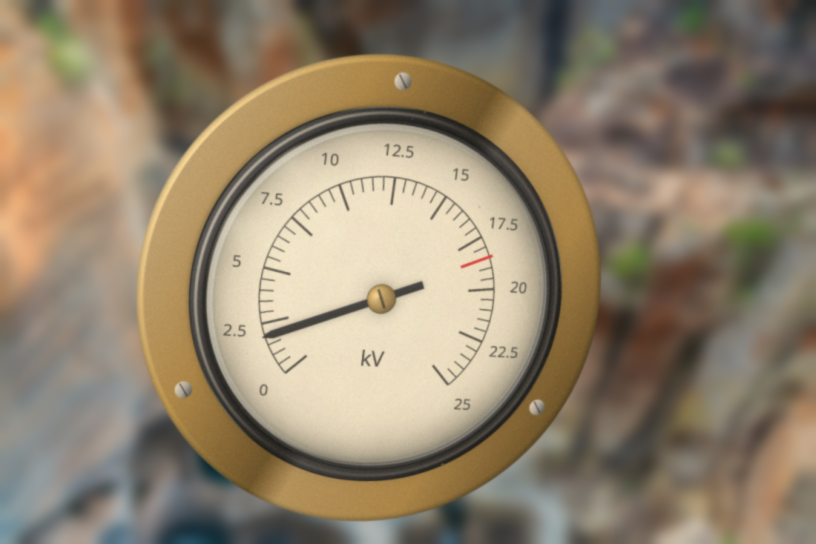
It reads 2 kV
